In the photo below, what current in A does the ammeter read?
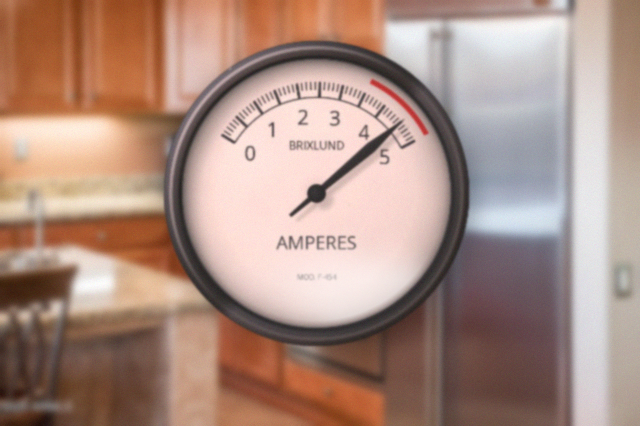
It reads 4.5 A
